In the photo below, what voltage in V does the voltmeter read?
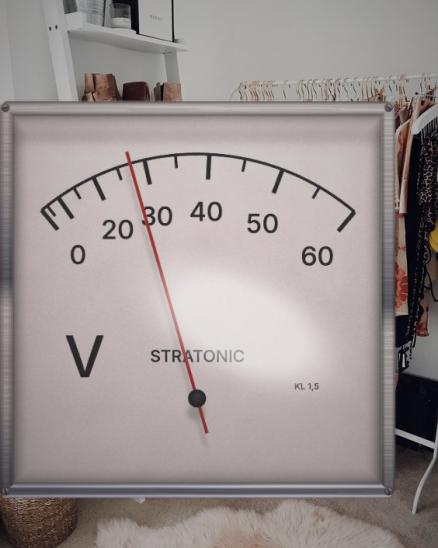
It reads 27.5 V
